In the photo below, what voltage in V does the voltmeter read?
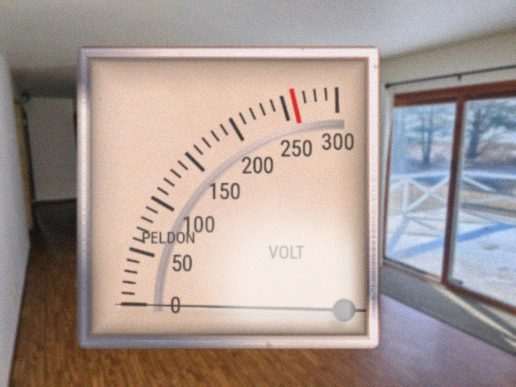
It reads 0 V
